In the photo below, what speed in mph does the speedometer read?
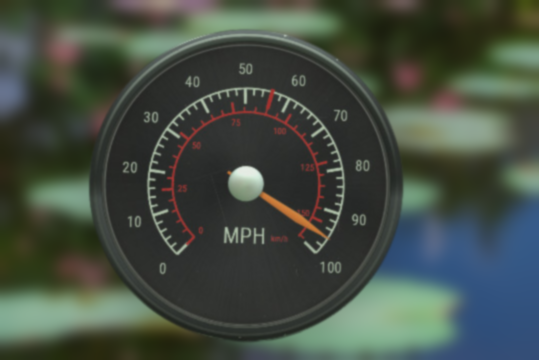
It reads 96 mph
